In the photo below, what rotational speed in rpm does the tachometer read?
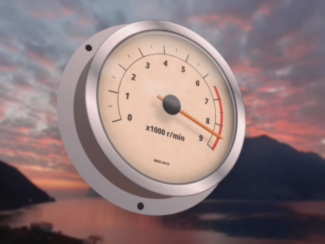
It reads 8500 rpm
